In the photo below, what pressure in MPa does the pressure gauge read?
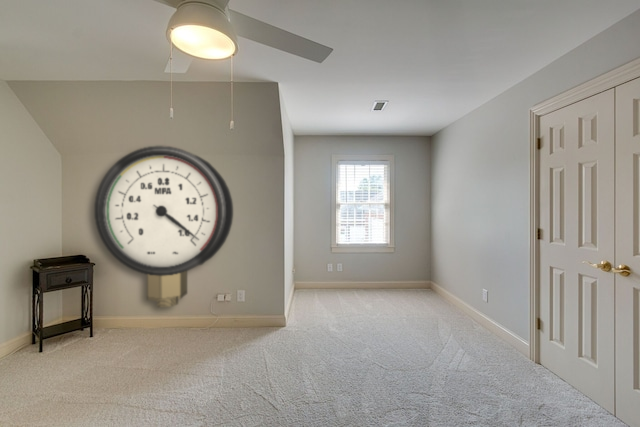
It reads 1.55 MPa
